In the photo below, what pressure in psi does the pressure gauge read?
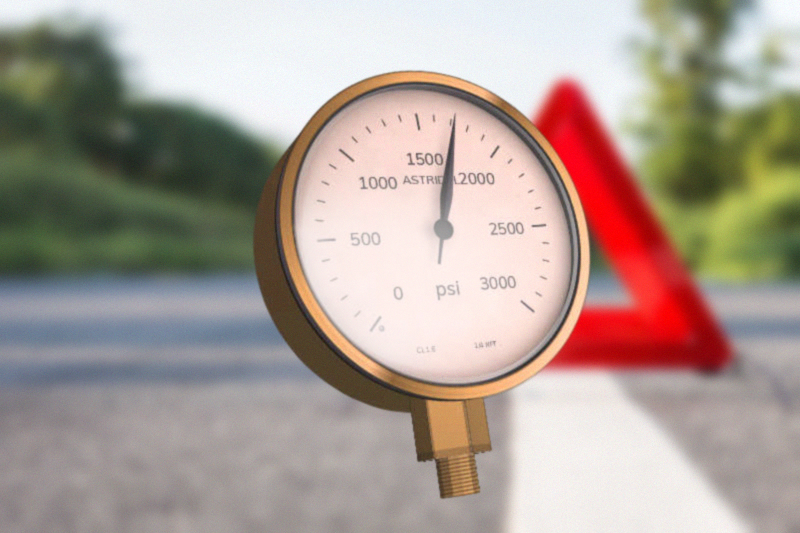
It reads 1700 psi
